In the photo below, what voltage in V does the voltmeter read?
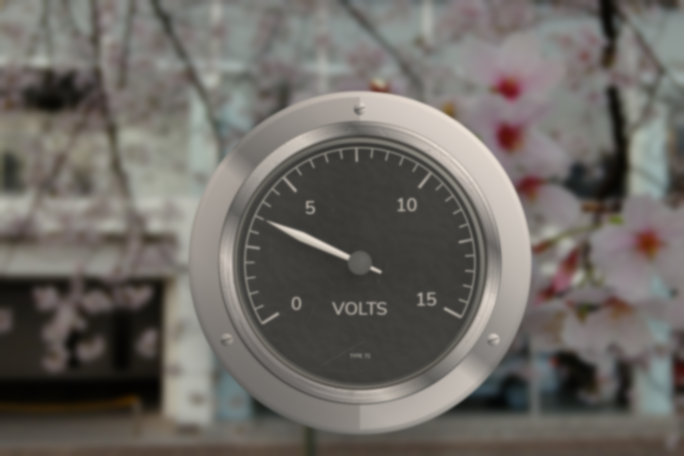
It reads 3.5 V
